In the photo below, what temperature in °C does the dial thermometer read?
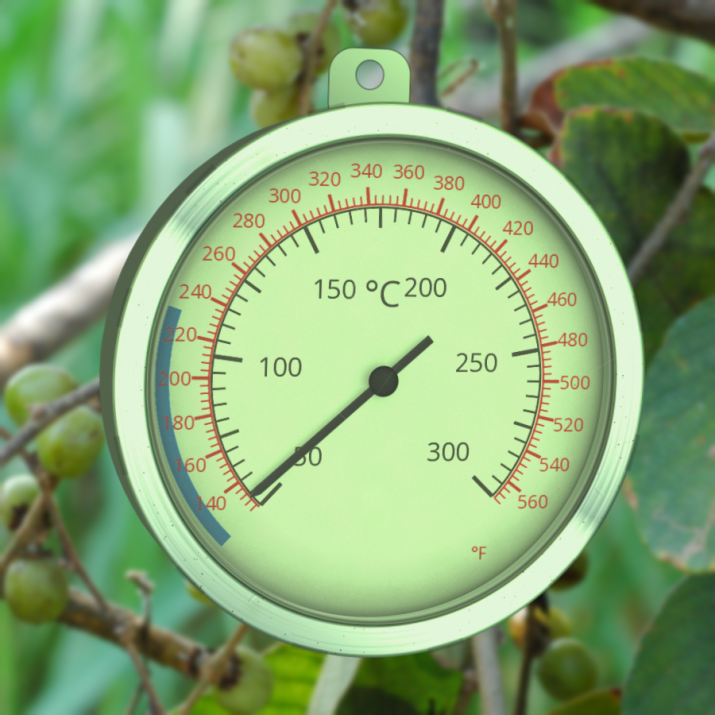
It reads 55 °C
